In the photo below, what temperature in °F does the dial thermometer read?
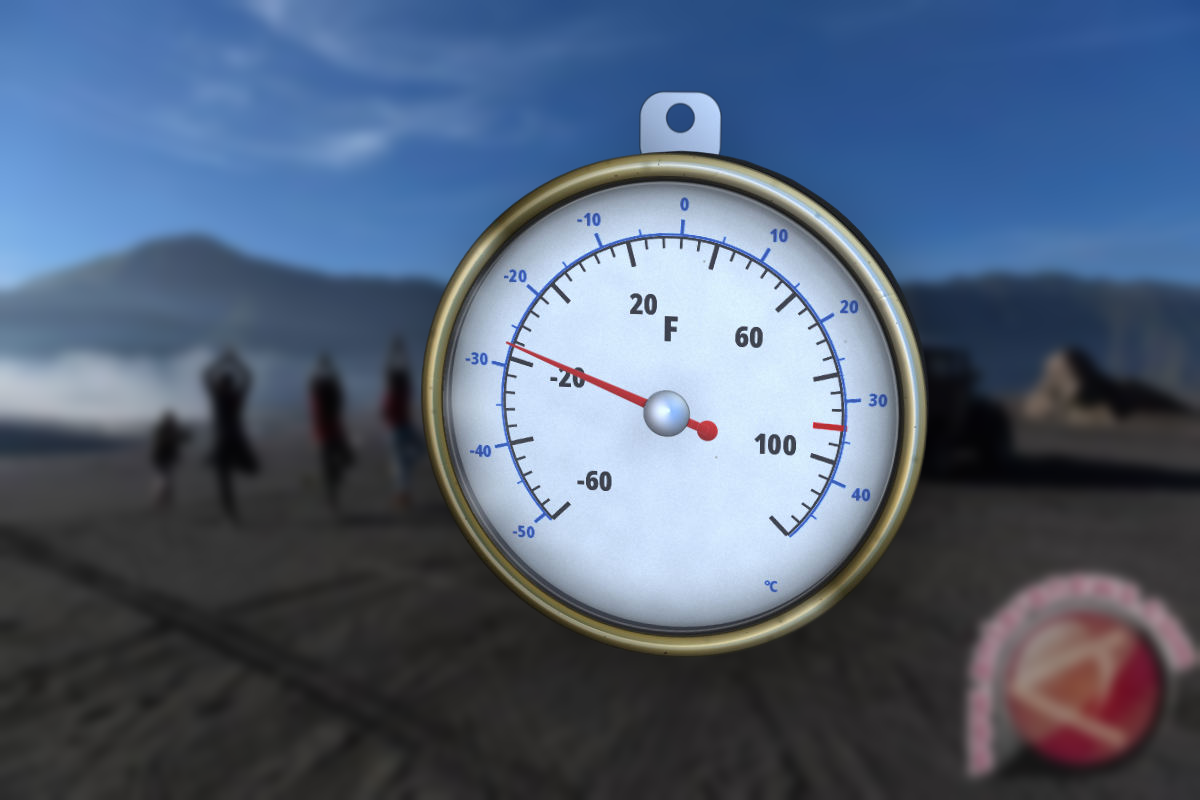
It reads -16 °F
